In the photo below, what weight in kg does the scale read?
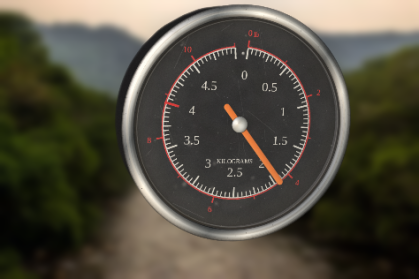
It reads 1.95 kg
